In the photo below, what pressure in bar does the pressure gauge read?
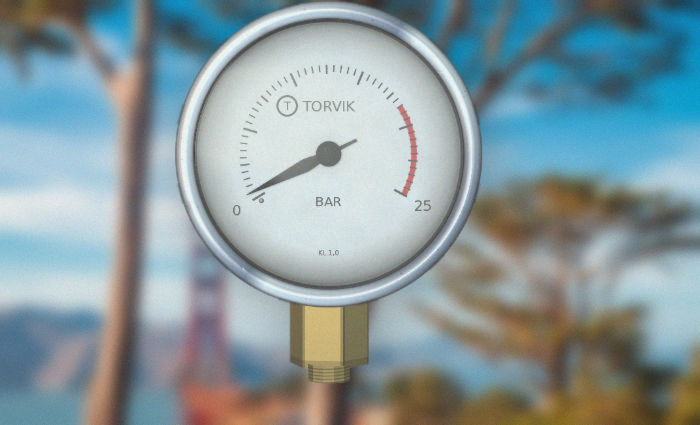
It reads 0.5 bar
